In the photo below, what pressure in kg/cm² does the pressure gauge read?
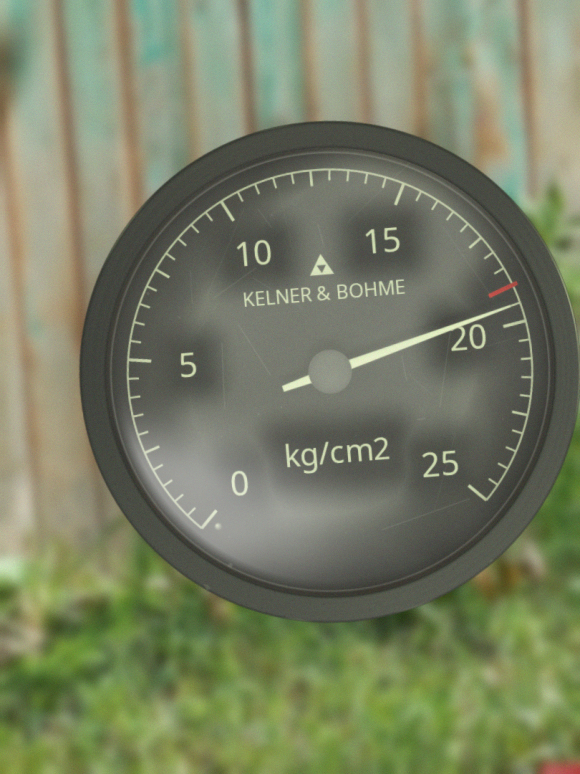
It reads 19.5 kg/cm²
